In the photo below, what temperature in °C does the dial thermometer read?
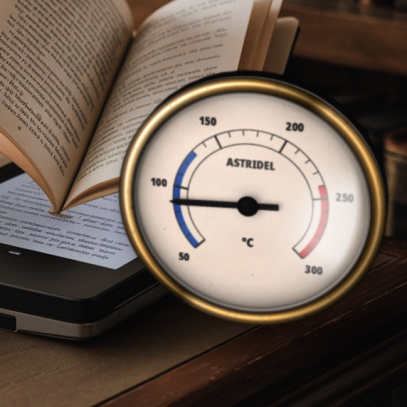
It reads 90 °C
